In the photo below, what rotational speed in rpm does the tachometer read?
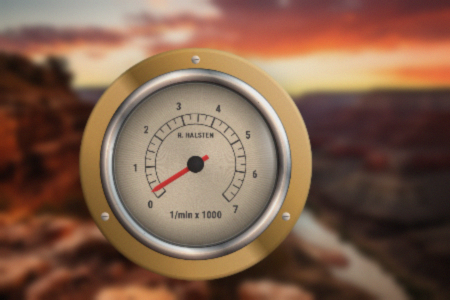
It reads 250 rpm
